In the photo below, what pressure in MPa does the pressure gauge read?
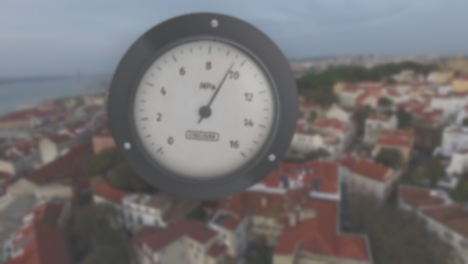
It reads 9.5 MPa
